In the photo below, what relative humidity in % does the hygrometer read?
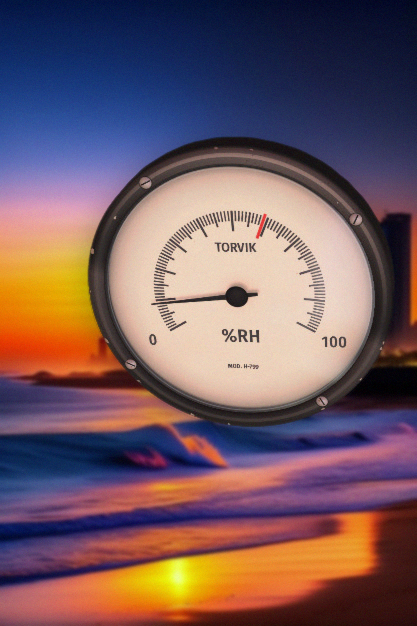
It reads 10 %
